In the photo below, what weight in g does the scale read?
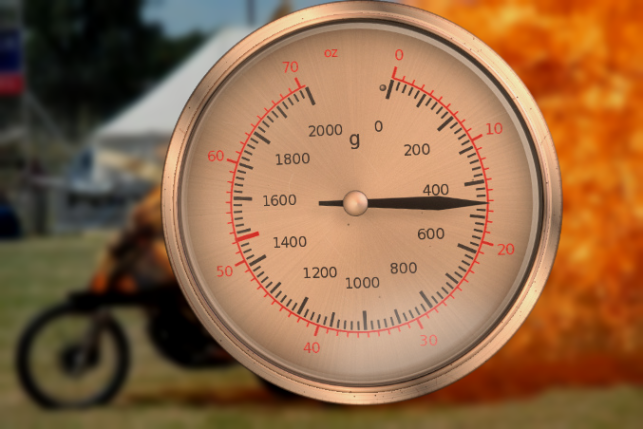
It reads 460 g
